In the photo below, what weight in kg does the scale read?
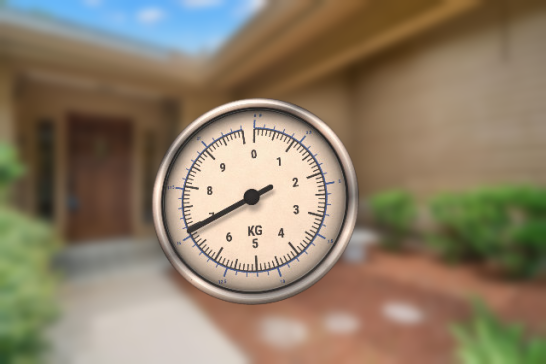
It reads 6.9 kg
